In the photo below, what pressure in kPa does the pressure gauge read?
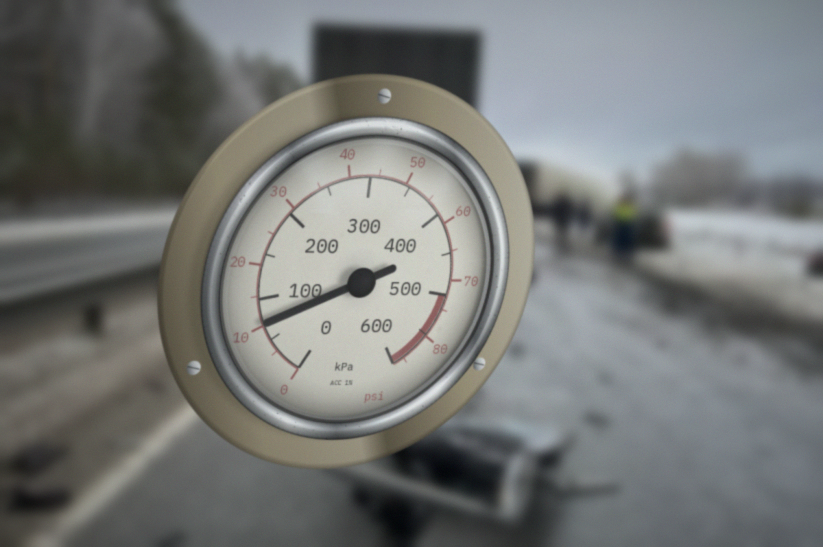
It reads 75 kPa
